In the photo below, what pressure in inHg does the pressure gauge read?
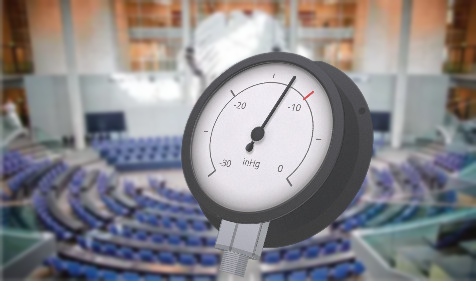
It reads -12.5 inHg
